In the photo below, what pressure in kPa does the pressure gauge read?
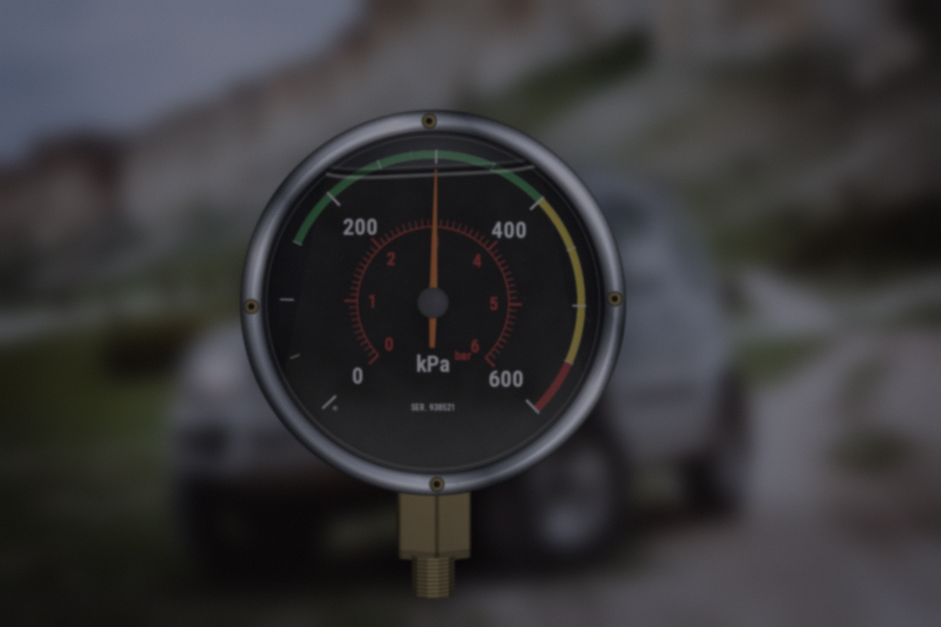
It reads 300 kPa
